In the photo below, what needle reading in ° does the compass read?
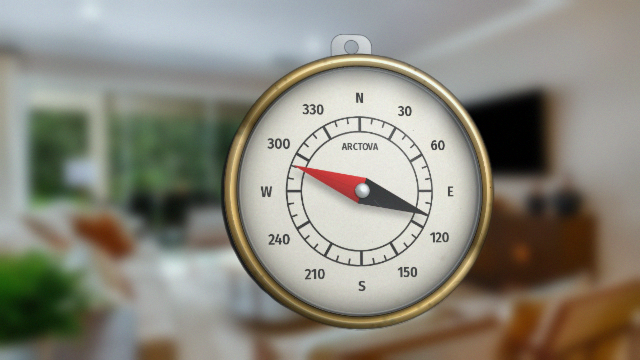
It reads 290 °
